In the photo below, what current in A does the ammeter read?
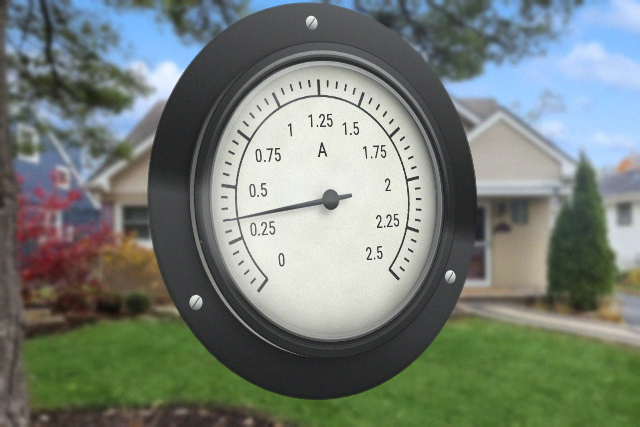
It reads 0.35 A
